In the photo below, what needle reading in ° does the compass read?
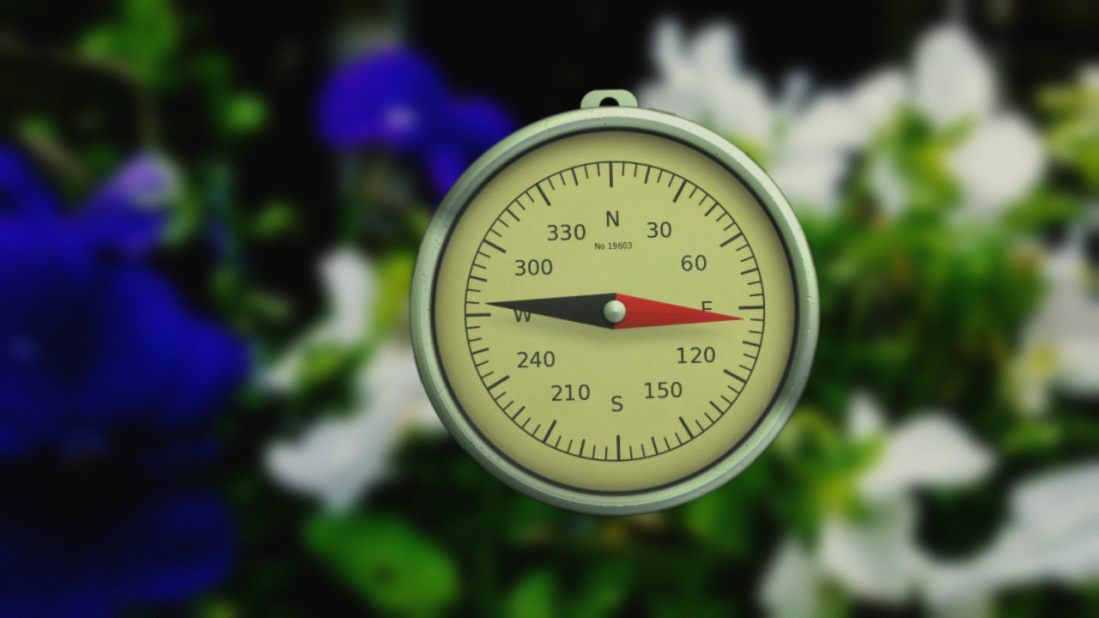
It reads 95 °
